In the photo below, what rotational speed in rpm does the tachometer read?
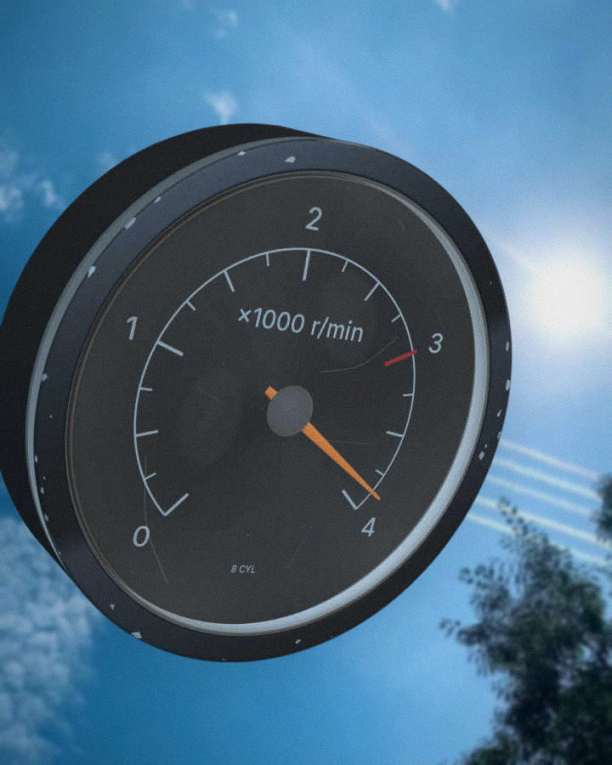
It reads 3875 rpm
